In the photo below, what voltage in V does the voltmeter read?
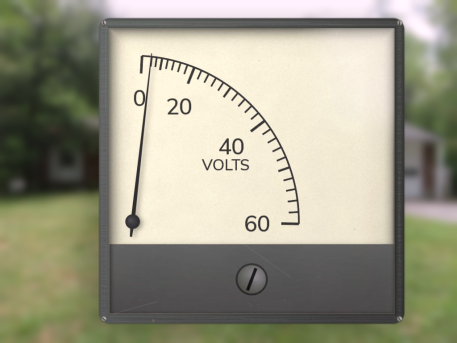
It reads 6 V
